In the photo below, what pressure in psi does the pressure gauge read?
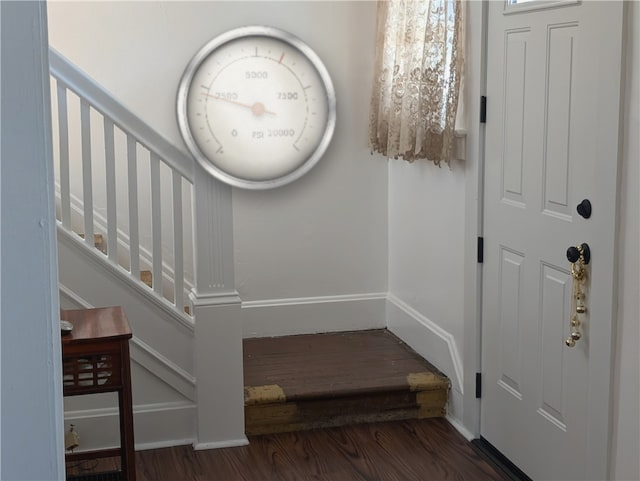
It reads 2250 psi
